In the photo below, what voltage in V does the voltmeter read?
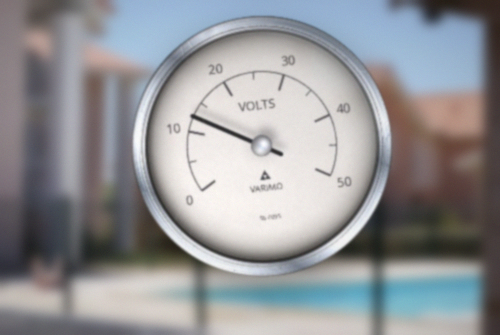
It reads 12.5 V
